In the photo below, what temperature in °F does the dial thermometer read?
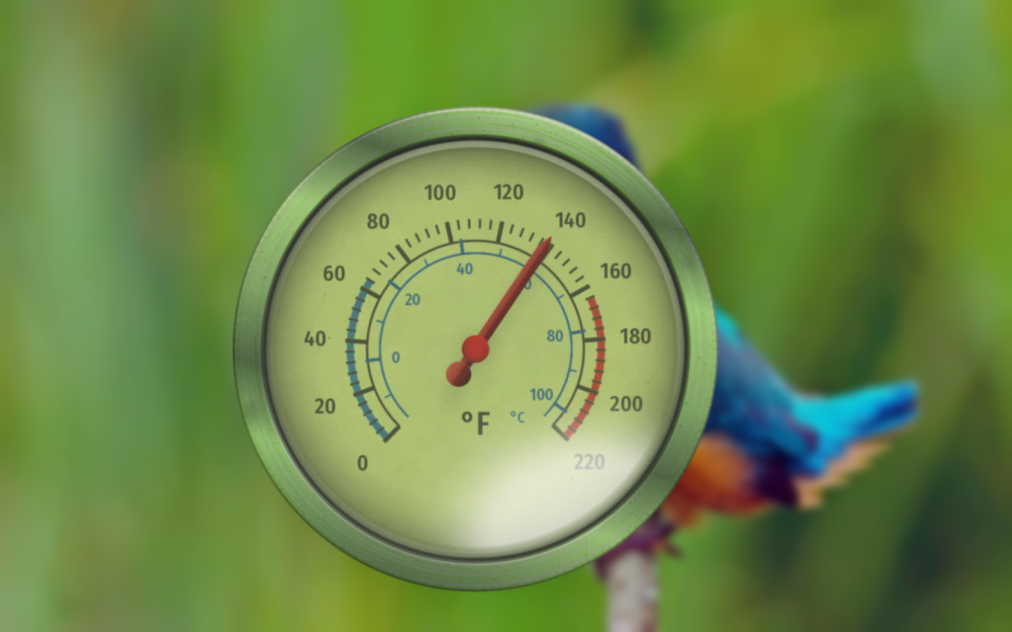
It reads 138 °F
